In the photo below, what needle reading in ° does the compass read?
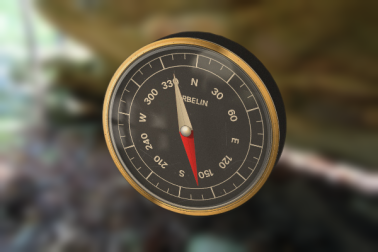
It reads 160 °
